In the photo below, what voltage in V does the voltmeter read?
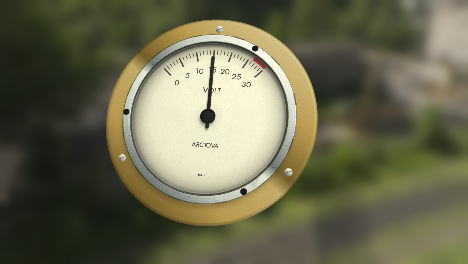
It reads 15 V
